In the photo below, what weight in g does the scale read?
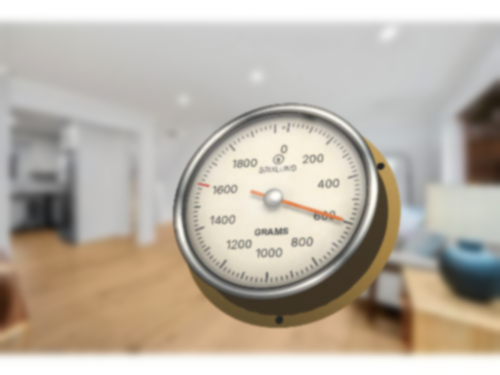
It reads 600 g
